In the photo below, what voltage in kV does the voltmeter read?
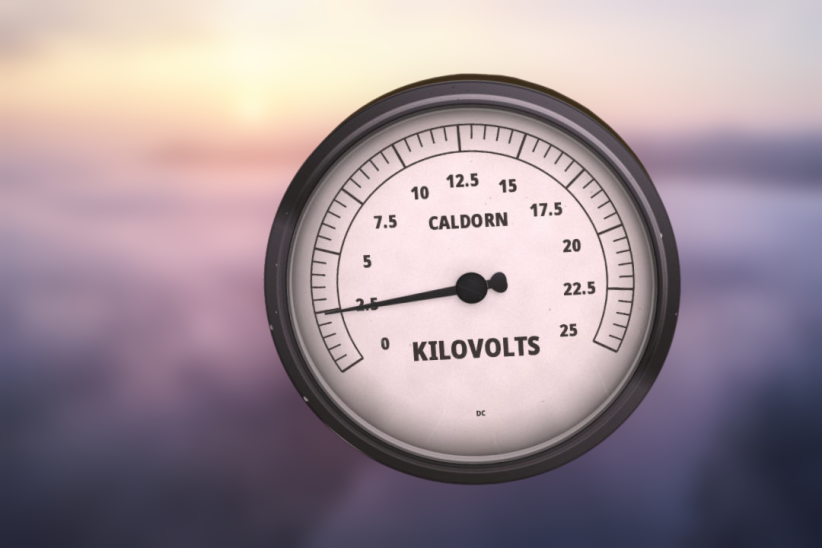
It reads 2.5 kV
